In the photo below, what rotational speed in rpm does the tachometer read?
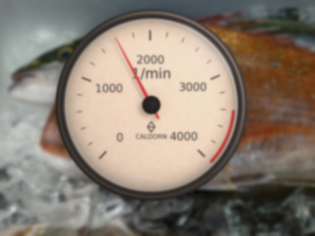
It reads 1600 rpm
